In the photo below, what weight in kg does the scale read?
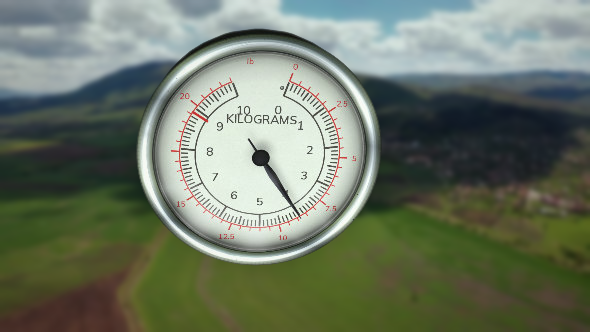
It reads 4 kg
